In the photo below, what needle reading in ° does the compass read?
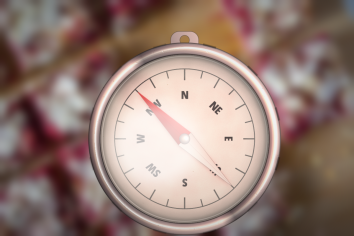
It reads 315 °
